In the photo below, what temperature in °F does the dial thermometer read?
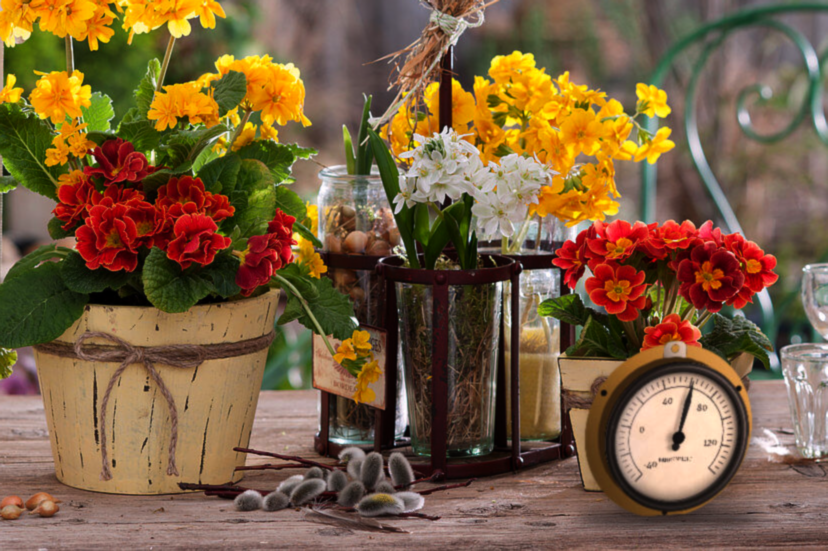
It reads 60 °F
